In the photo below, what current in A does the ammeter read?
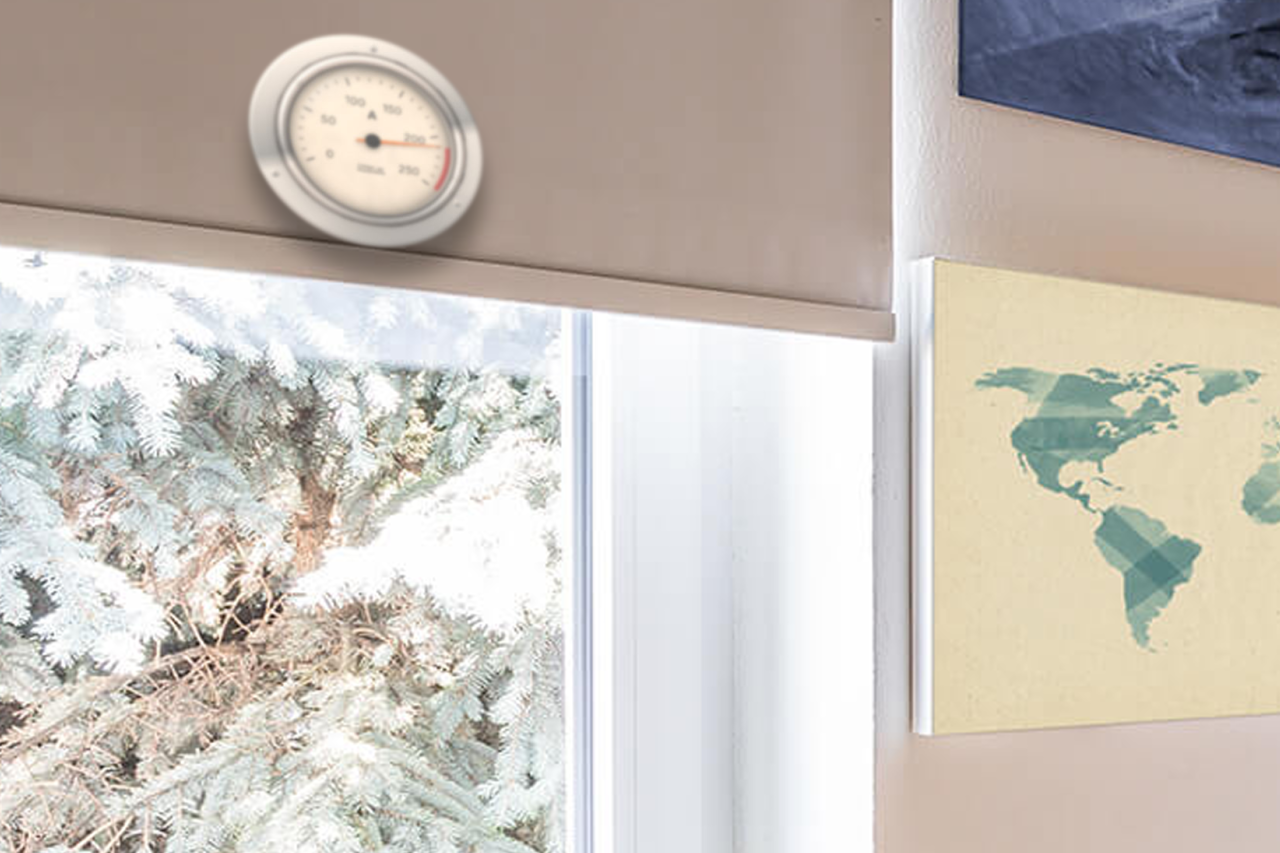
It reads 210 A
